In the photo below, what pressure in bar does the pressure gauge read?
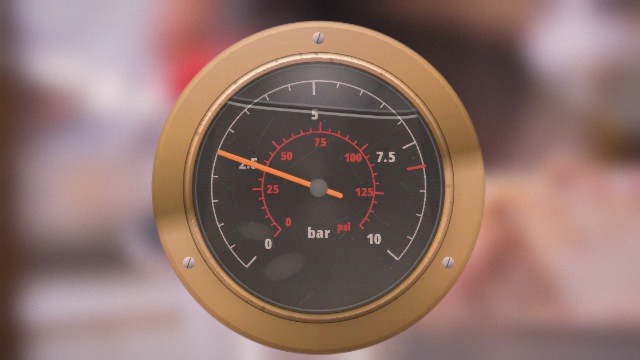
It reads 2.5 bar
